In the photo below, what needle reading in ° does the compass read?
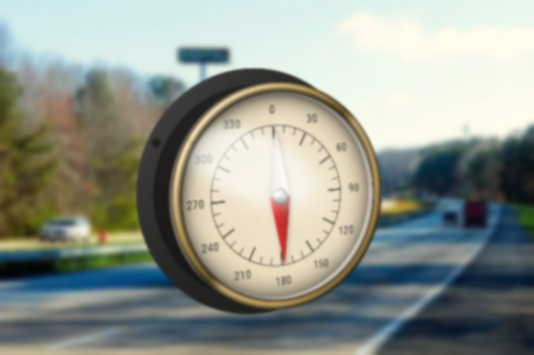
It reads 180 °
